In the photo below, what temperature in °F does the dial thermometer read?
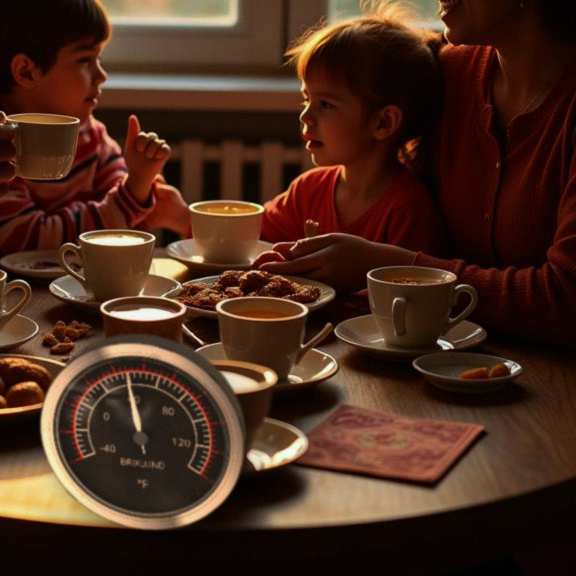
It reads 40 °F
